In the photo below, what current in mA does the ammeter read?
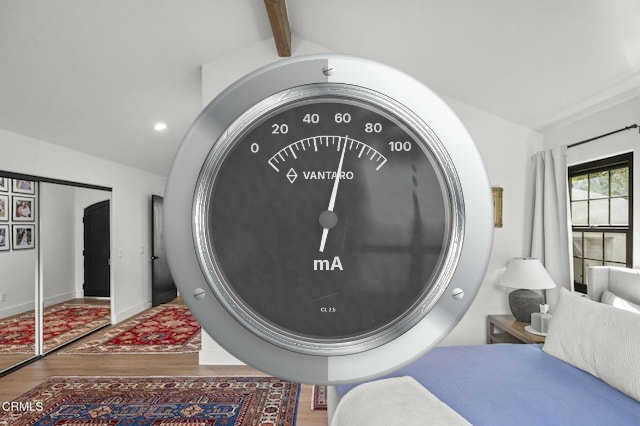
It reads 65 mA
